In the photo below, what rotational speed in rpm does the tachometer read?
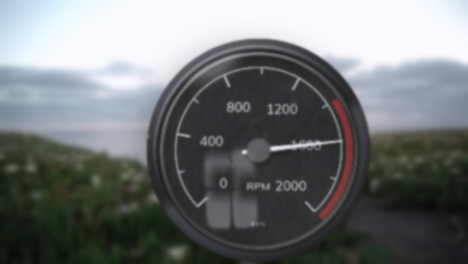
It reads 1600 rpm
